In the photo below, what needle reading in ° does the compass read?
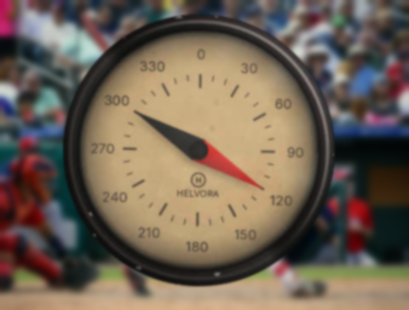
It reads 120 °
